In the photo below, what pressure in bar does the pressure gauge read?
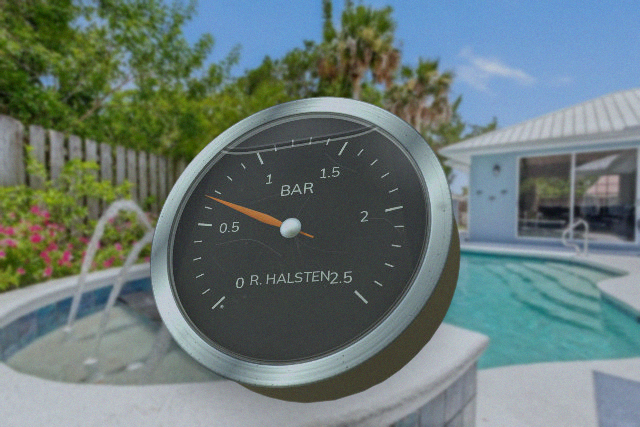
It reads 0.65 bar
